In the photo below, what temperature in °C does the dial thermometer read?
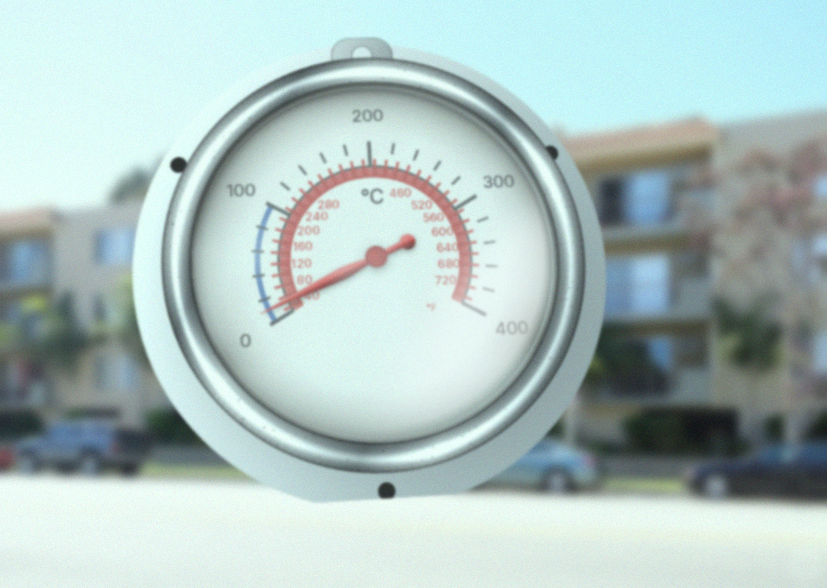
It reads 10 °C
